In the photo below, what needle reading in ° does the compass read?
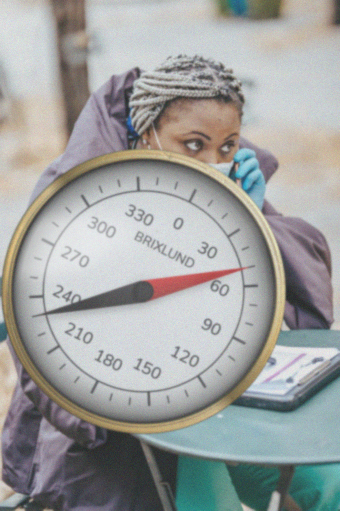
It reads 50 °
